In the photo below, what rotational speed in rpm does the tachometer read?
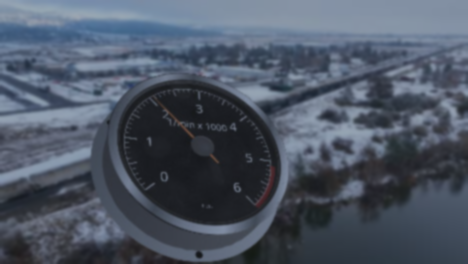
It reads 2000 rpm
